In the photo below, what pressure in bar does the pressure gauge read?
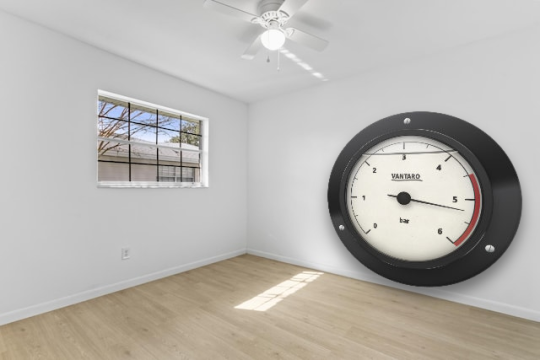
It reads 5.25 bar
